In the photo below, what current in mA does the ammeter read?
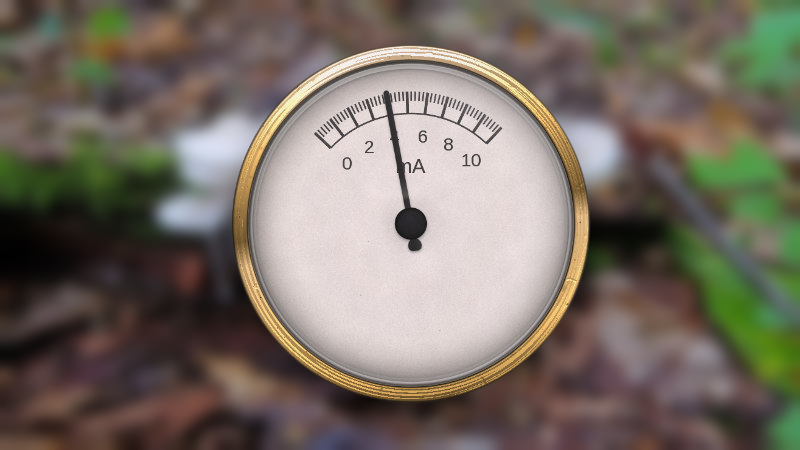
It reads 4 mA
